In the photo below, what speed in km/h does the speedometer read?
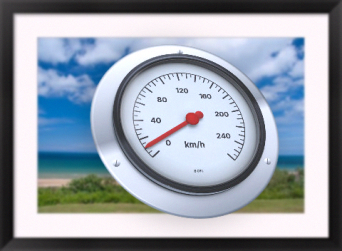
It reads 10 km/h
